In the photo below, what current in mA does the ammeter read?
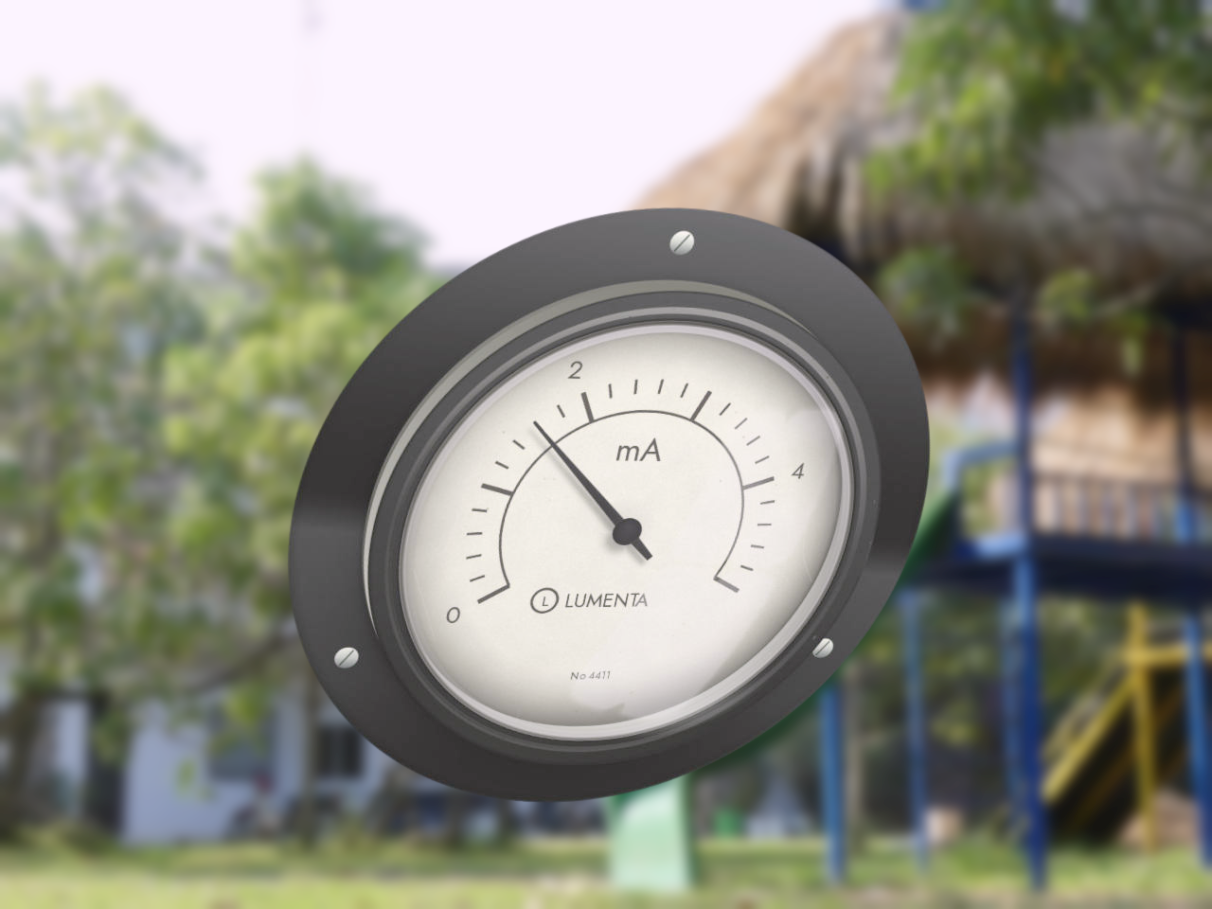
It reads 1.6 mA
